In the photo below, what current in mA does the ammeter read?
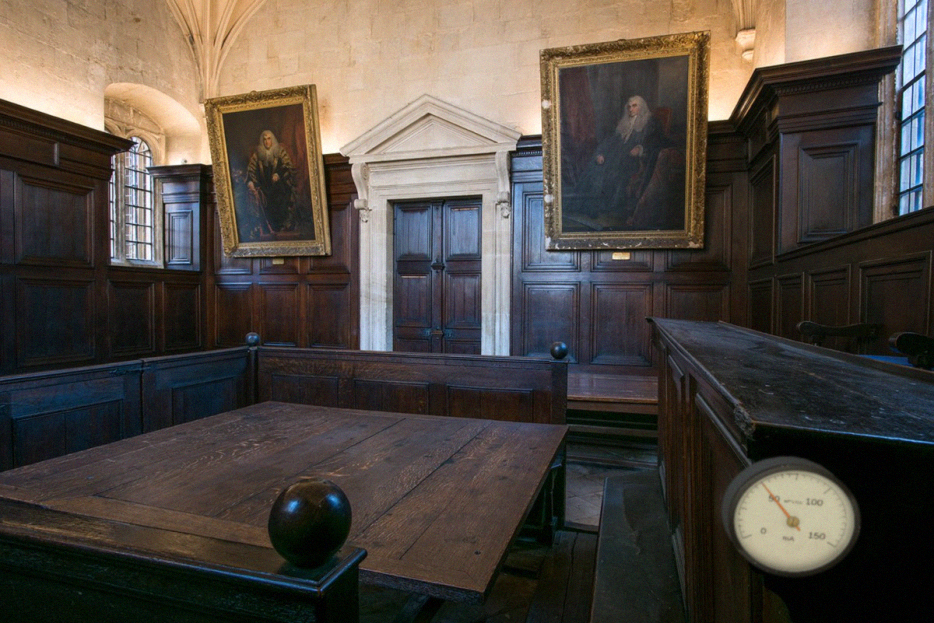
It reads 50 mA
